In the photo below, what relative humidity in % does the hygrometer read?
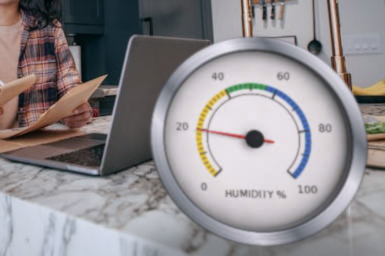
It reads 20 %
